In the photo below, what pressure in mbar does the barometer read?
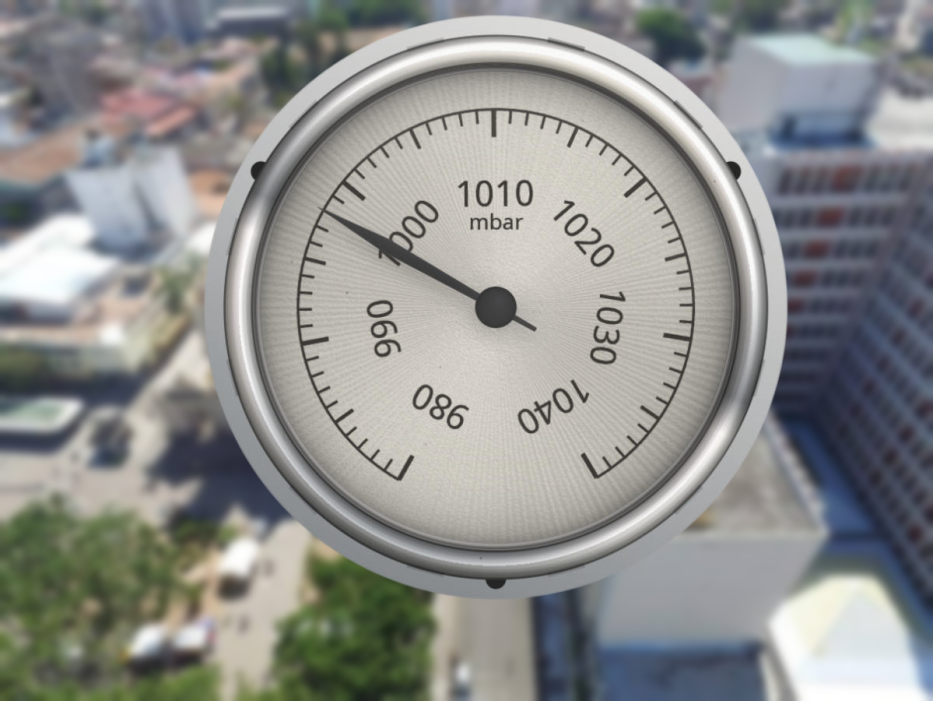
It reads 998 mbar
